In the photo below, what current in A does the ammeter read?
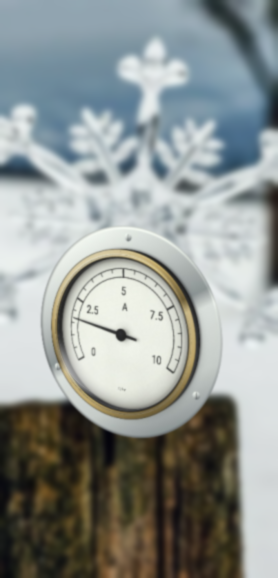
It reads 1.75 A
